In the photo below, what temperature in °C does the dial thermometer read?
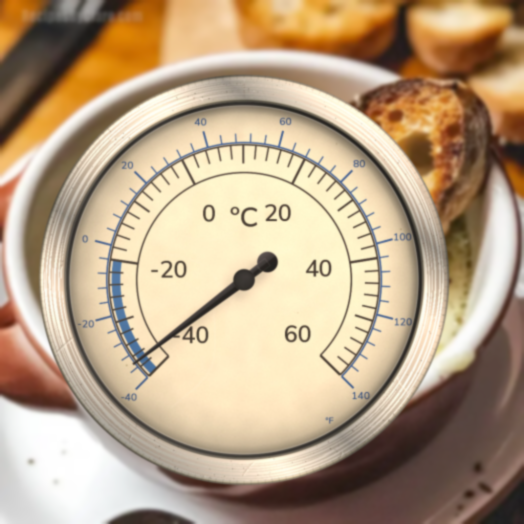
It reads -37 °C
